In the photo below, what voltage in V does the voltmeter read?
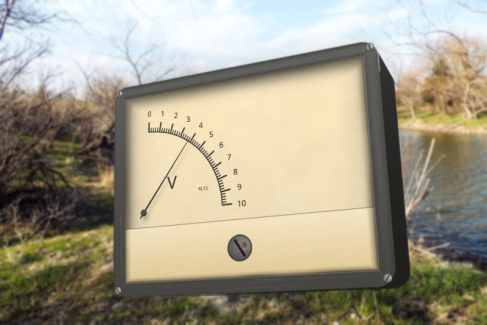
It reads 4 V
